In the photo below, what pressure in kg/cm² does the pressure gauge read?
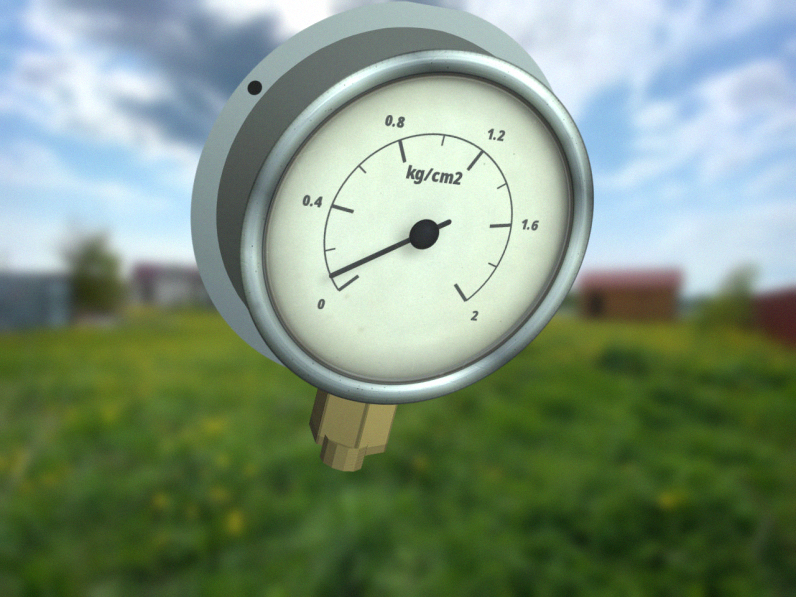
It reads 0.1 kg/cm²
